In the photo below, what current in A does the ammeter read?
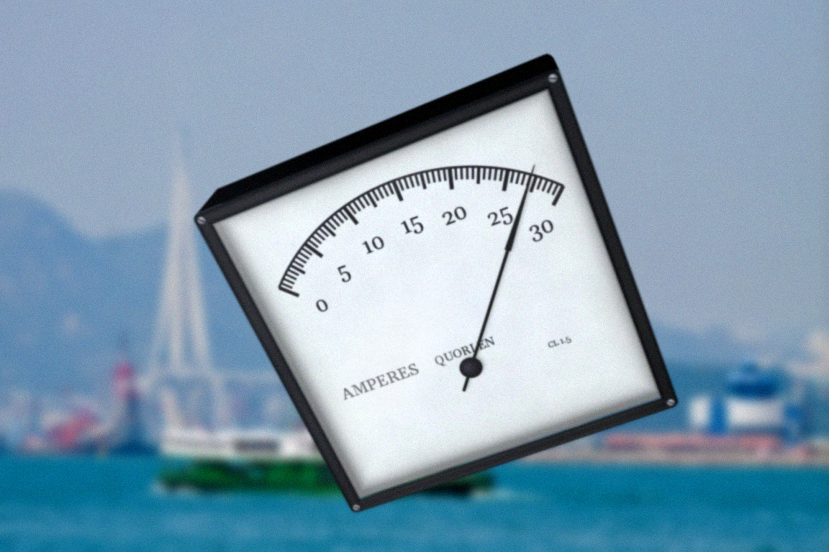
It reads 27 A
